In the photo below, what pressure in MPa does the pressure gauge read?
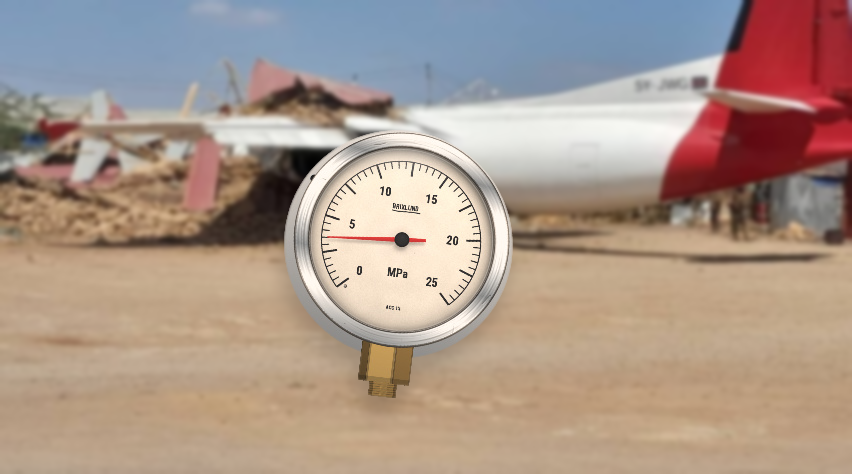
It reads 3.5 MPa
